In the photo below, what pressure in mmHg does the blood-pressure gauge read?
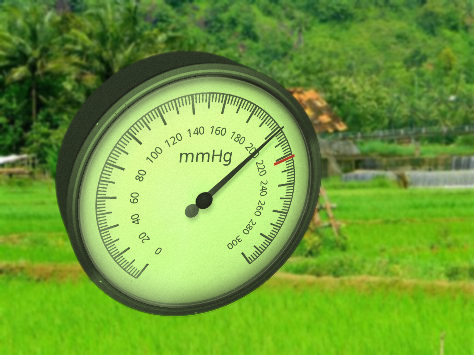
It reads 200 mmHg
